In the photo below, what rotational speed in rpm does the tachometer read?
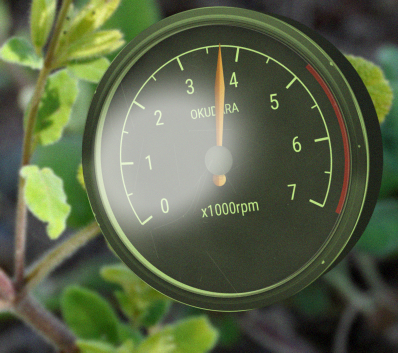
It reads 3750 rpm
